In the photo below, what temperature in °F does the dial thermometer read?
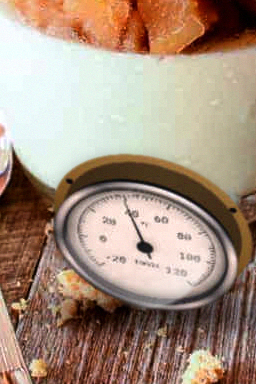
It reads 40 °F
